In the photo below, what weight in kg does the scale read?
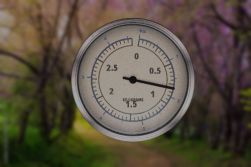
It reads 0.8 kg
